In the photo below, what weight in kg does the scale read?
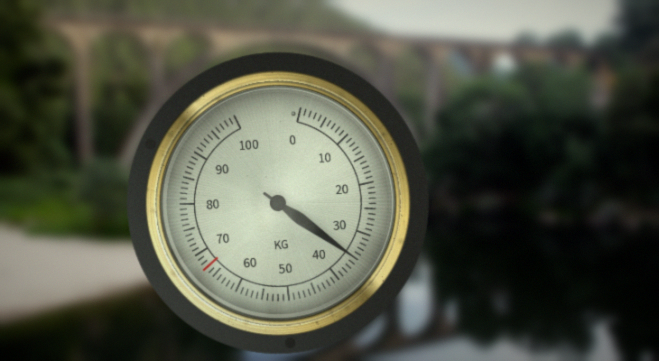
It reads 35 kg
